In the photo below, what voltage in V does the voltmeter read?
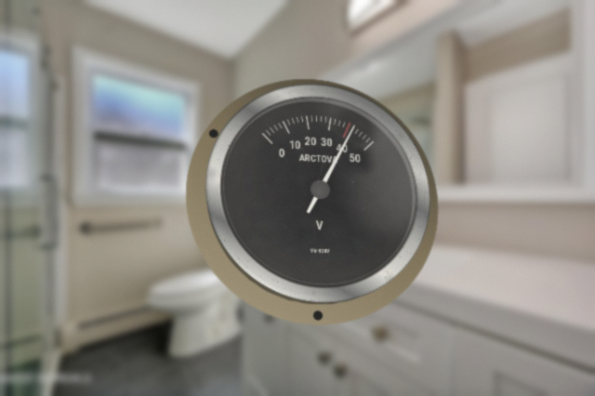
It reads 40 V
